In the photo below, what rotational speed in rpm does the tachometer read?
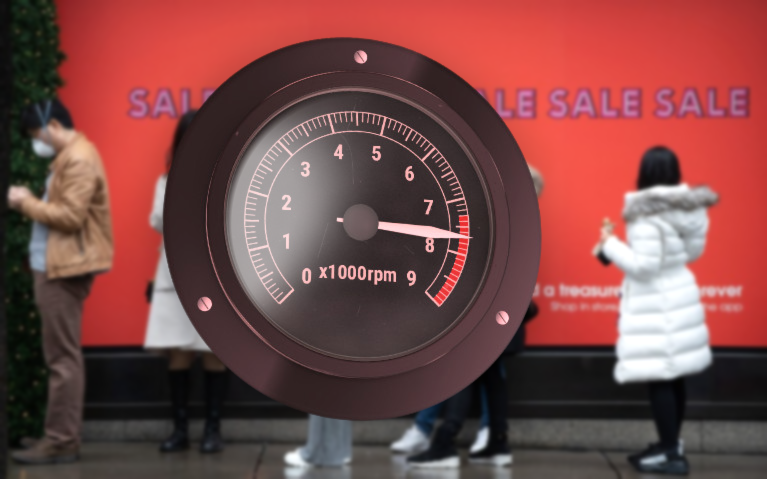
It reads 7700 rpm
